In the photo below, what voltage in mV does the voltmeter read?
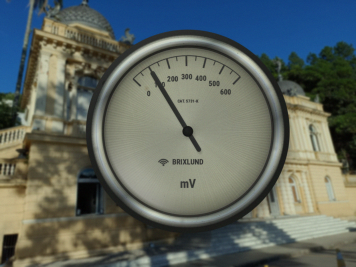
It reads 100 mV
